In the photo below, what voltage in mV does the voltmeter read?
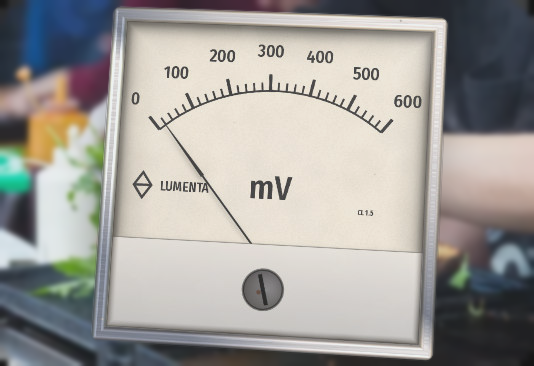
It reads 20 mV
